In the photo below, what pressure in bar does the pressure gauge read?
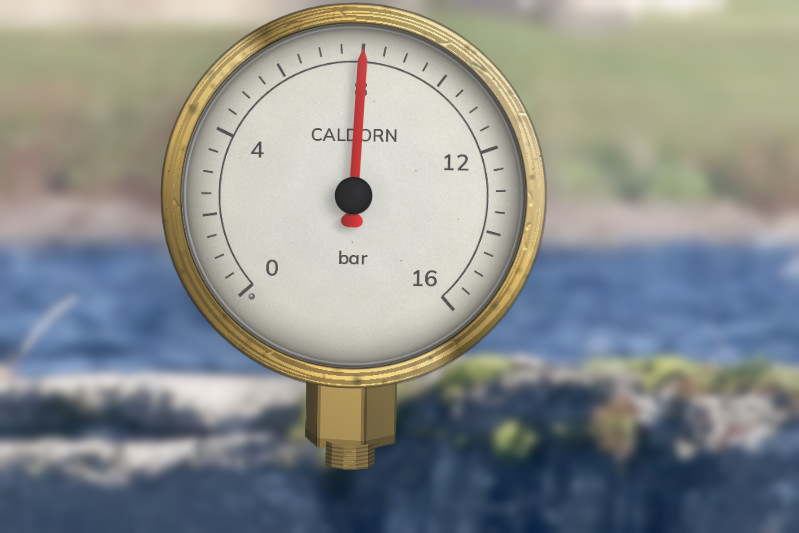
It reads 8 bar
